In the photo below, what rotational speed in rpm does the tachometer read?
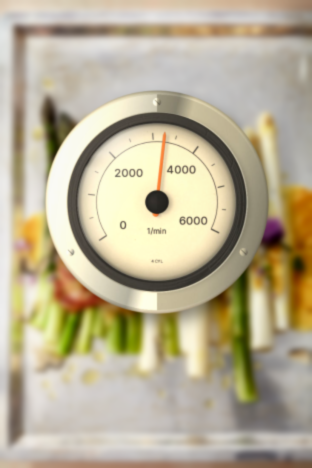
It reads 3250 rpm
